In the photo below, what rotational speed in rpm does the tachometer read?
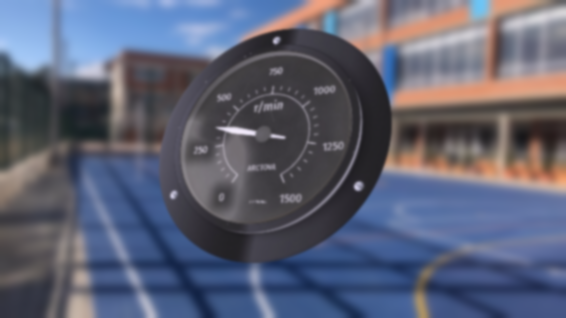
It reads 350 rpm
